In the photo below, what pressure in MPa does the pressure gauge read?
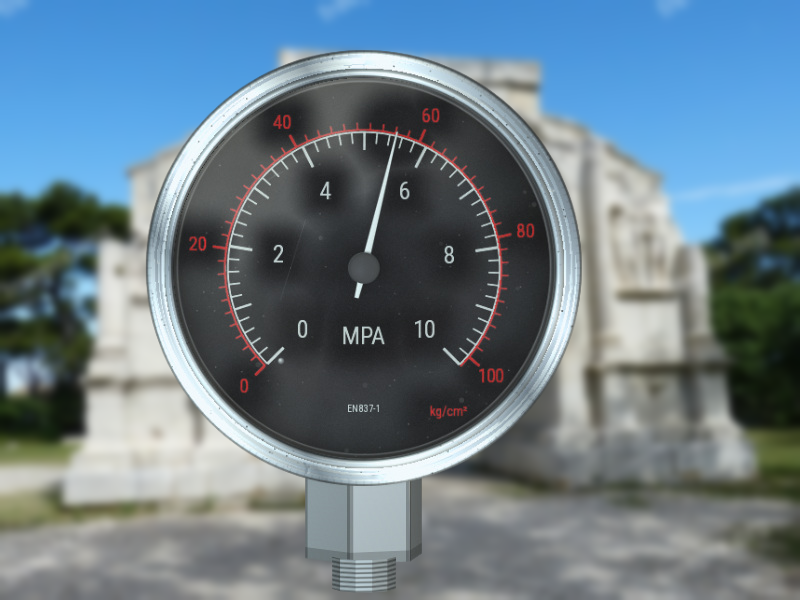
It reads 5.5 MPa
